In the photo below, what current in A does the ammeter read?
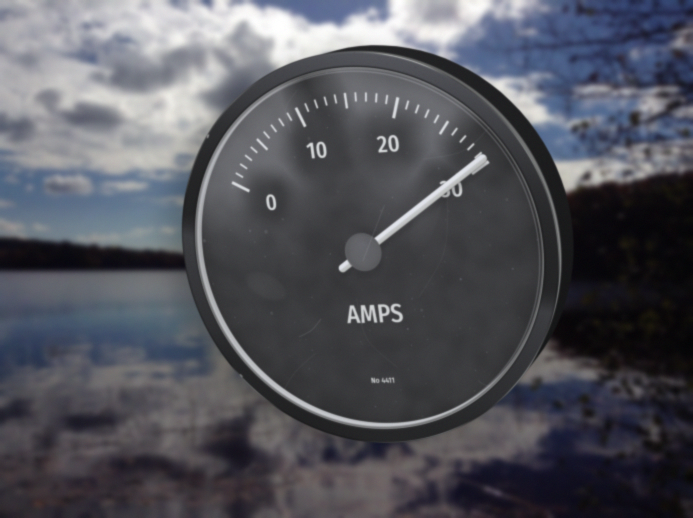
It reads 29.5 A
